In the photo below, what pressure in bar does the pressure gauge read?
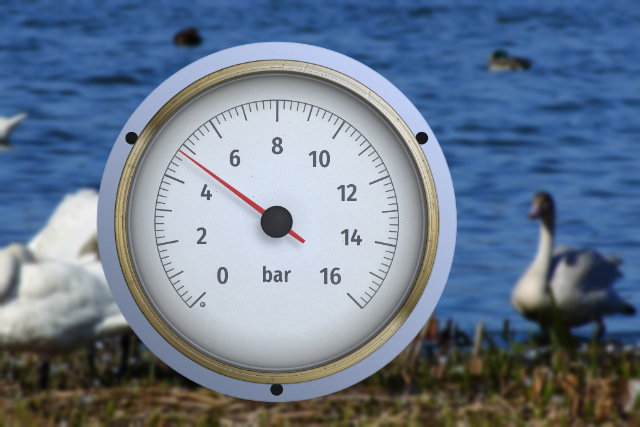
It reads 4.8 bar
